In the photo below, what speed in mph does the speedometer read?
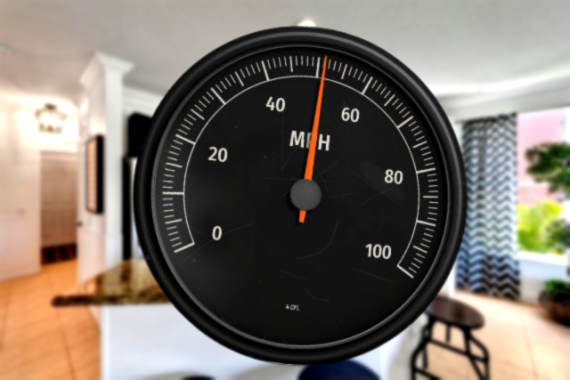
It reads 51 mph
